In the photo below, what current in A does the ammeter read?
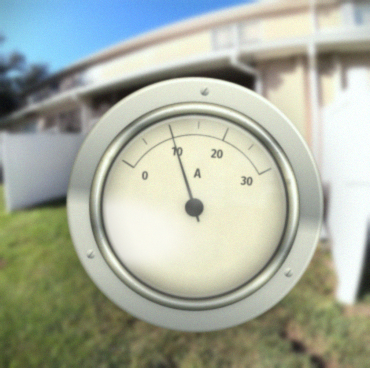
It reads 10 A
